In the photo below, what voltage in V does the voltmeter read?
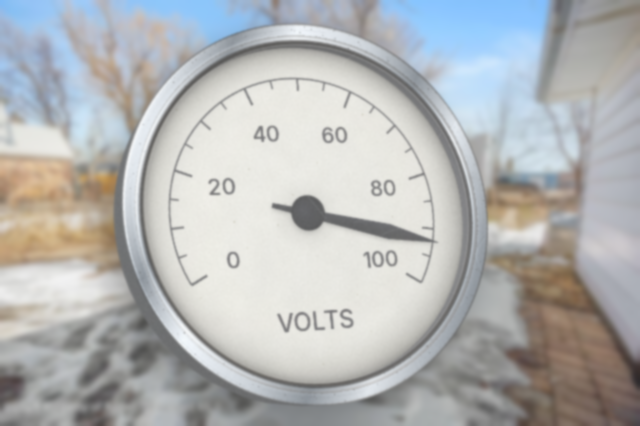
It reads 92.5 V
